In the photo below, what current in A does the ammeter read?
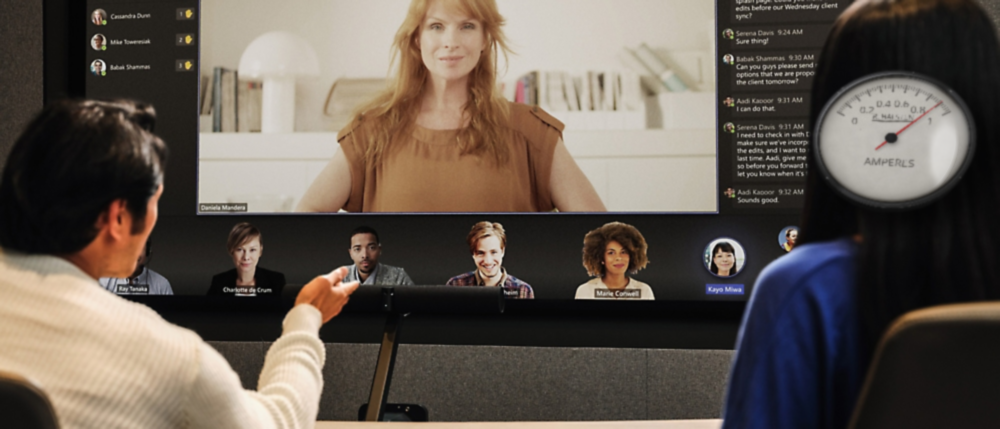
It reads 0.9 A
